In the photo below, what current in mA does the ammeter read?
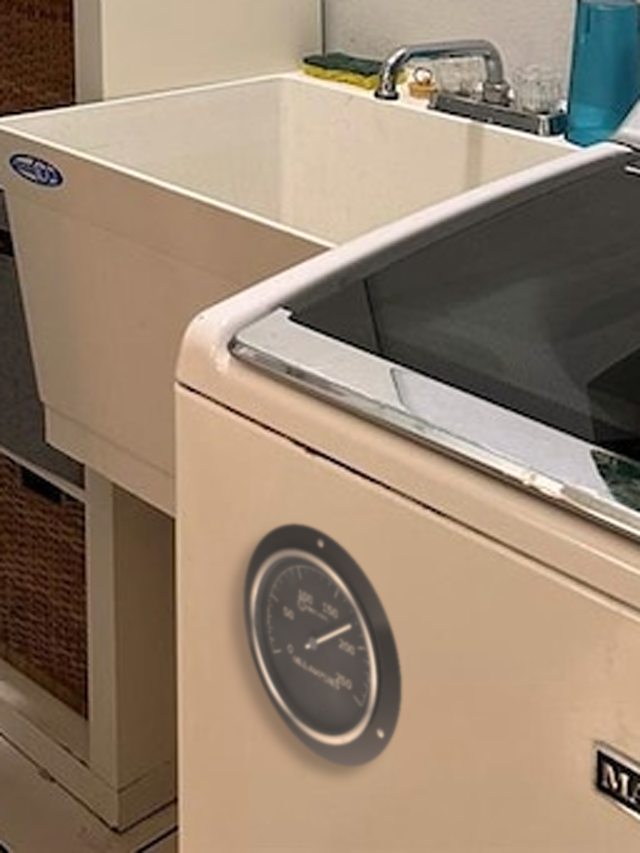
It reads 180 mA
